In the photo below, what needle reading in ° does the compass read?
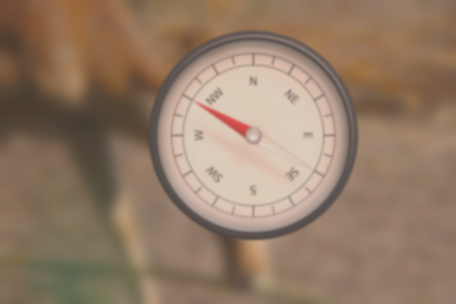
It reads 300 °
